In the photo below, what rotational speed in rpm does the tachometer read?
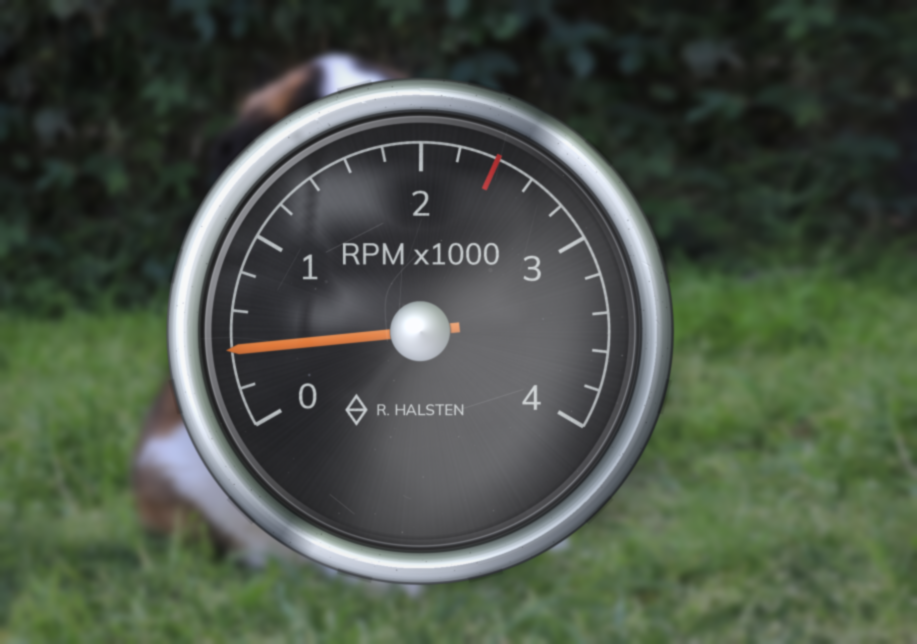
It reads 400 rpm
